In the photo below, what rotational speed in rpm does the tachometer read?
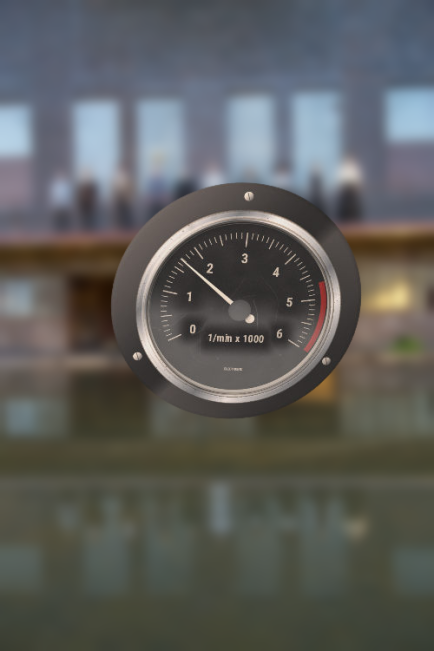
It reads 1700 rpm
